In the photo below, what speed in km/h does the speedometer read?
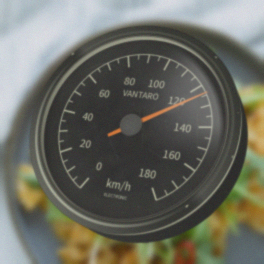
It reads 125 km/h
